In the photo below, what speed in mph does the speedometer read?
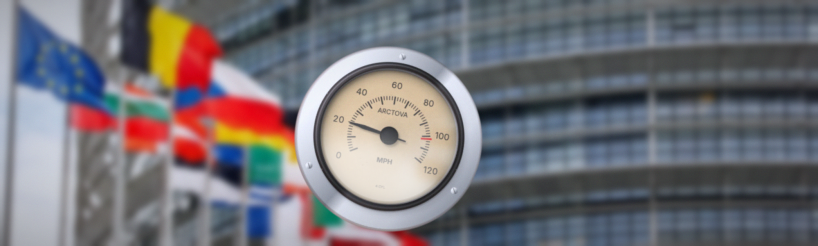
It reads 20 mph
